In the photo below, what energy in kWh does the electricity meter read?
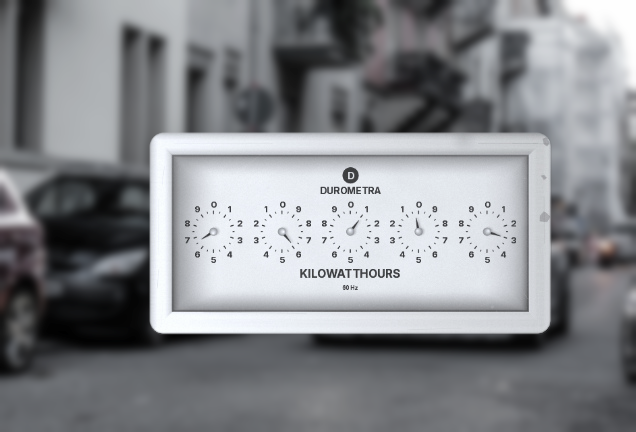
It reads 66103 kWh
